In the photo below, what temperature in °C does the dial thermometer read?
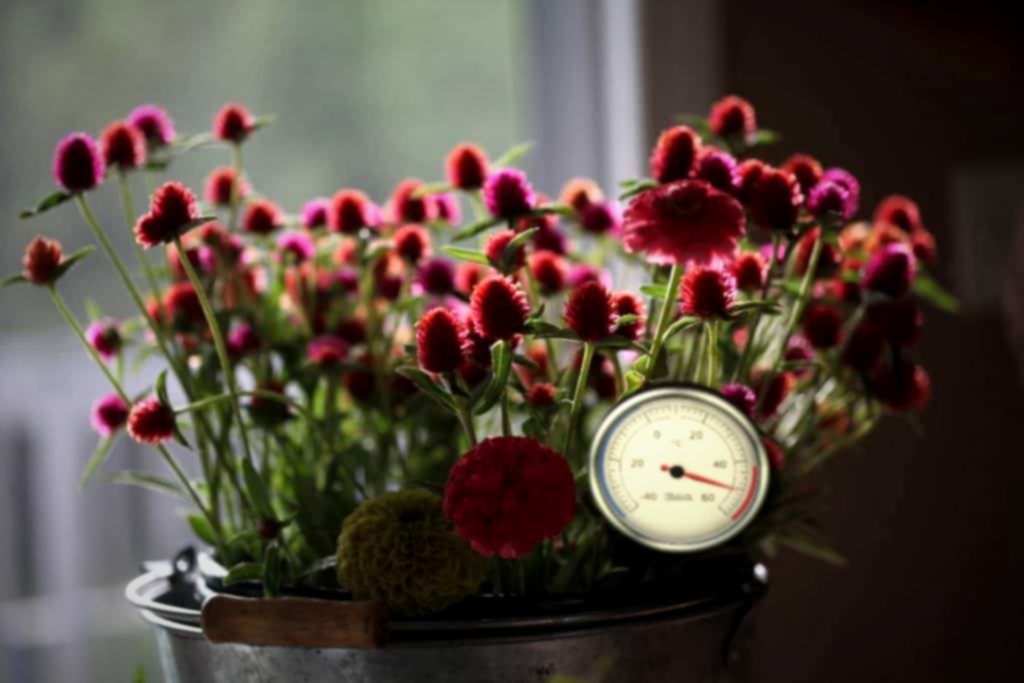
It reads 50 °C
